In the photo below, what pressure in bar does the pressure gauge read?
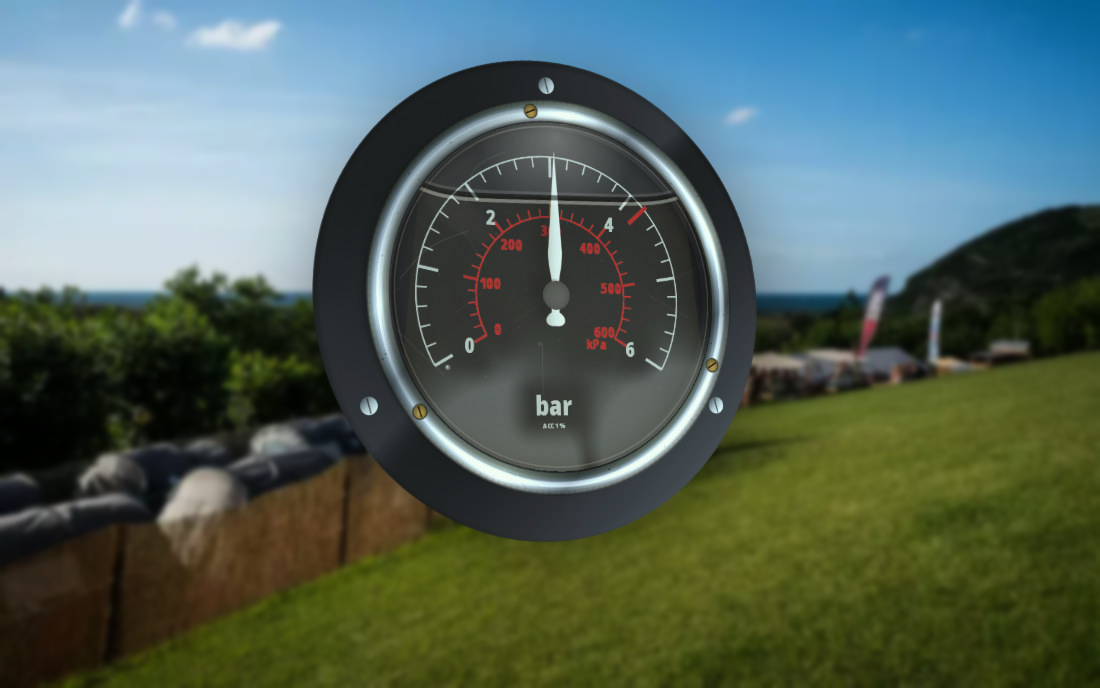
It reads 3 bar
